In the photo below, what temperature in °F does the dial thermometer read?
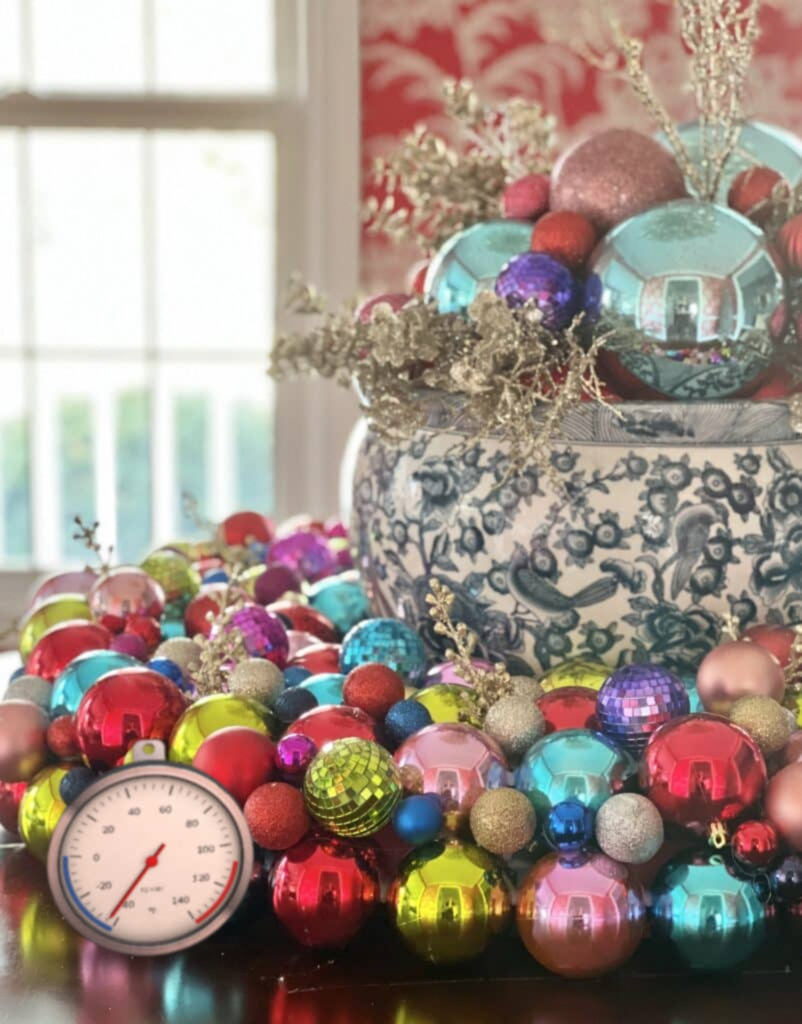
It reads -36 °F
